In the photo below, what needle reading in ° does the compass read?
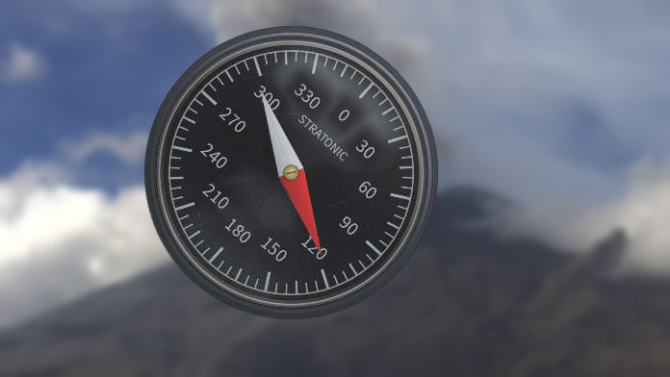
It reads 117.5 °
